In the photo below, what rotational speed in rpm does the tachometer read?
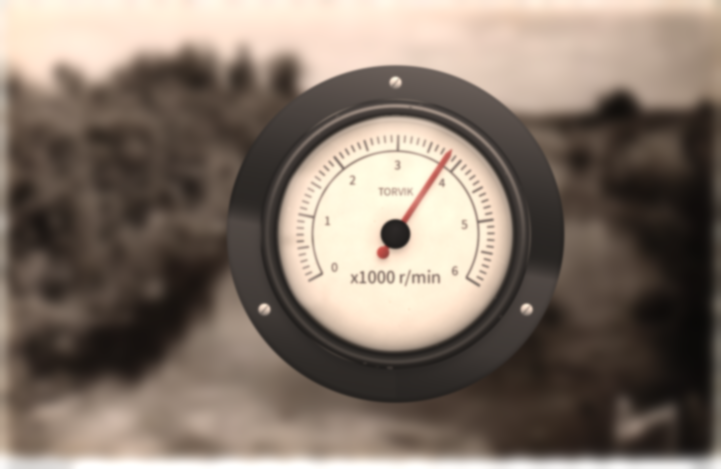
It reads 3800 rpm
